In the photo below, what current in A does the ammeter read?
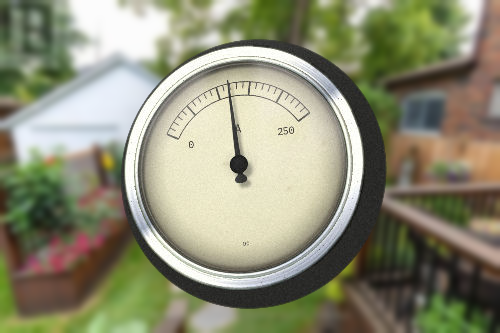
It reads 120 A
